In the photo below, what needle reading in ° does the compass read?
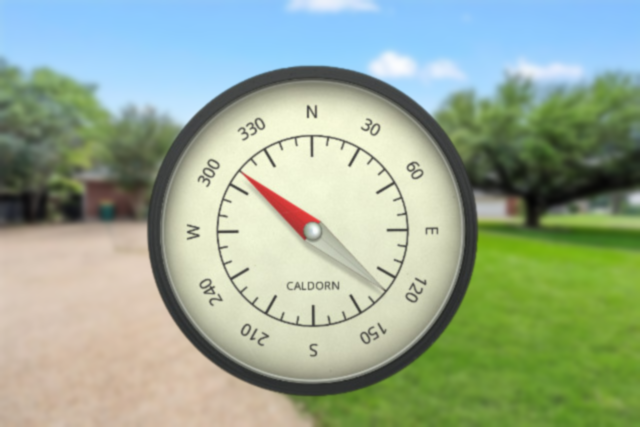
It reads 310 °
